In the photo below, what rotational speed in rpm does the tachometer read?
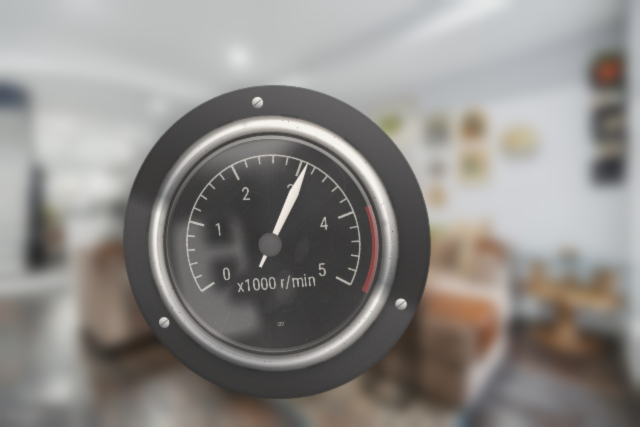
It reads 3100 rpm
